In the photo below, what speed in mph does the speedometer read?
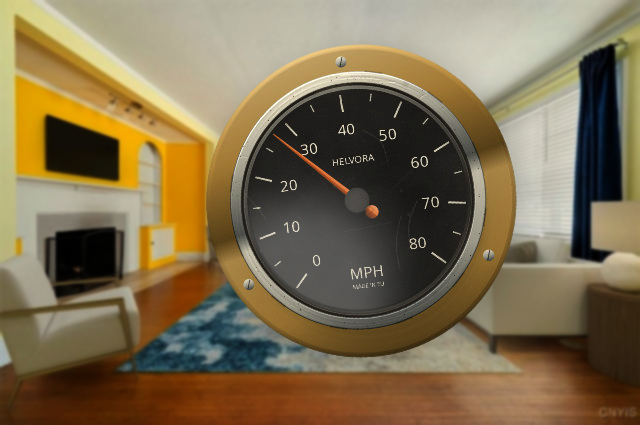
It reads 27.5 mph
